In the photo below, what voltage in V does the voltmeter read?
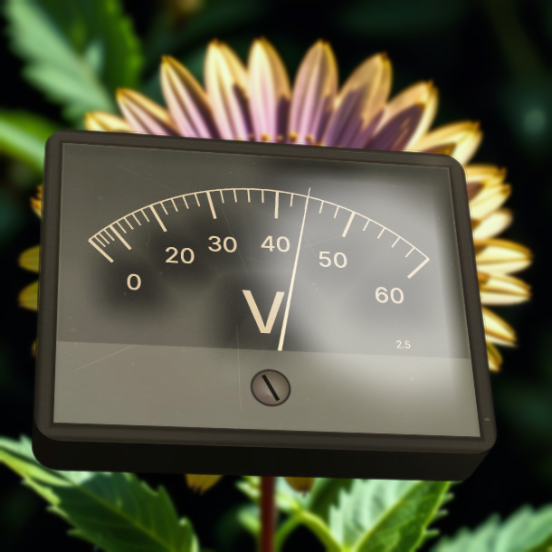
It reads 44 V
